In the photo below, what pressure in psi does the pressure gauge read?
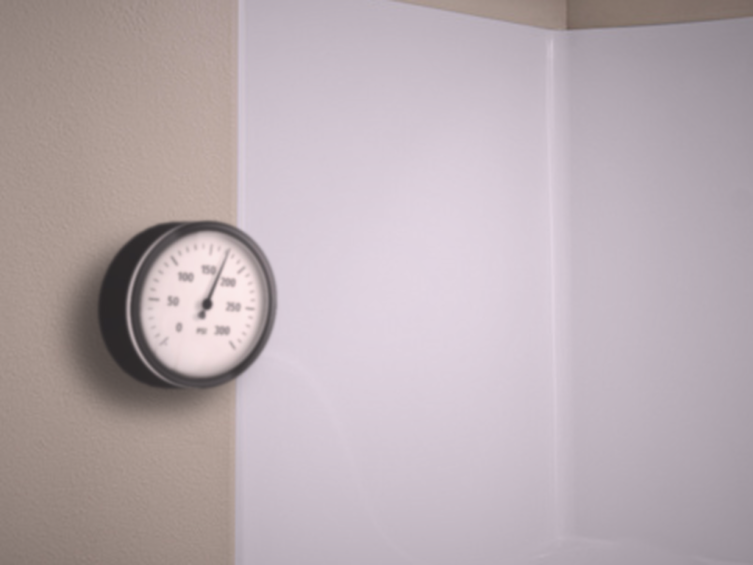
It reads 170 psi
